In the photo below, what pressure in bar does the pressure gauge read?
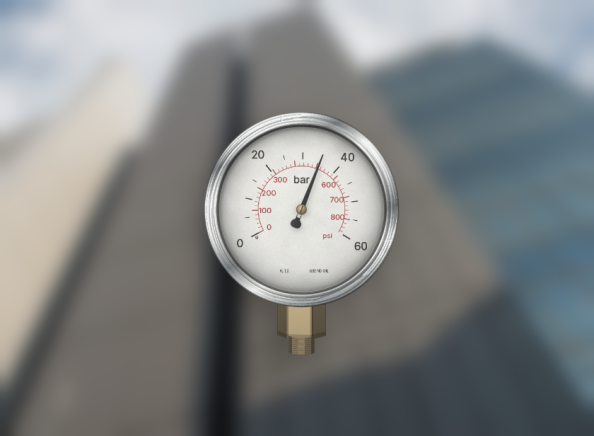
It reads 35 bar
